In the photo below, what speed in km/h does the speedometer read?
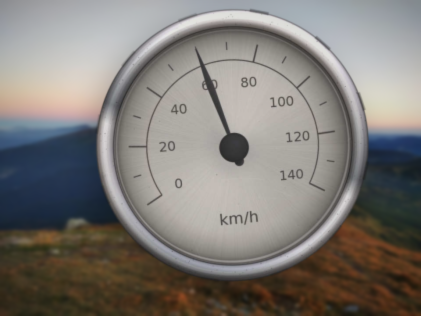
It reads 60 km/h
